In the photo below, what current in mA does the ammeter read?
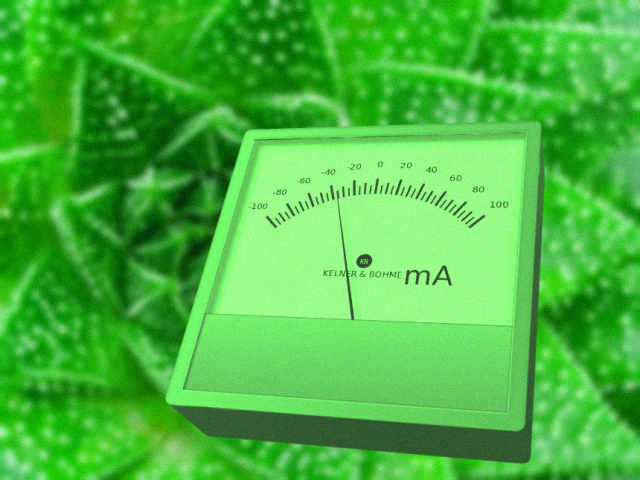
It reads -35 mA
